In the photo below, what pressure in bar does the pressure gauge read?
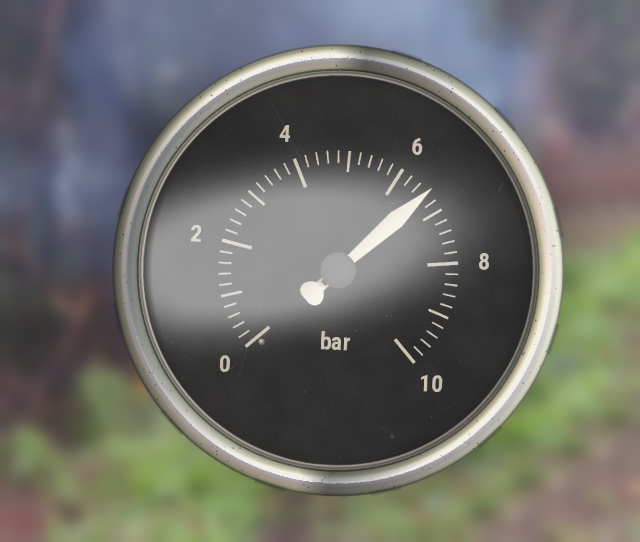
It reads 6.6 bar
